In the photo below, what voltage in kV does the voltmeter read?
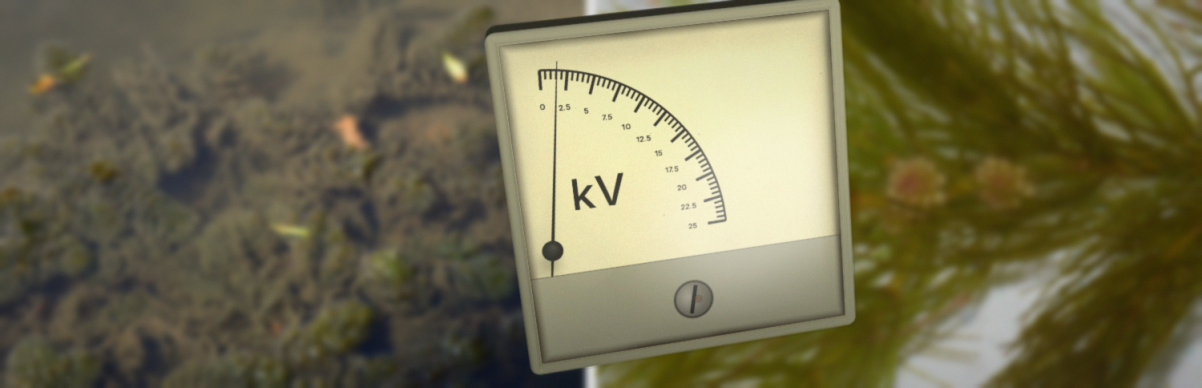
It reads 1.5 kV
